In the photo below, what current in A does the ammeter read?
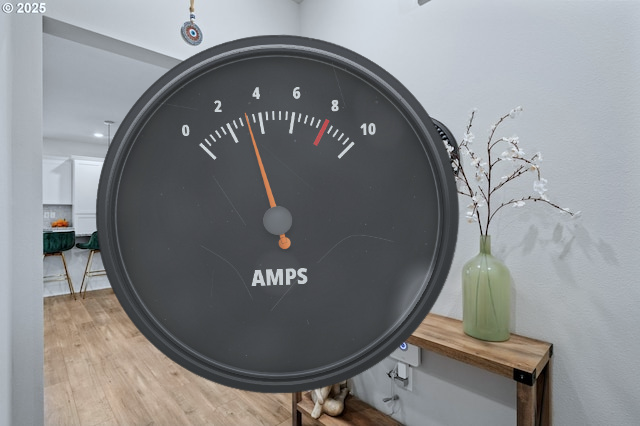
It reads 3.2 A
